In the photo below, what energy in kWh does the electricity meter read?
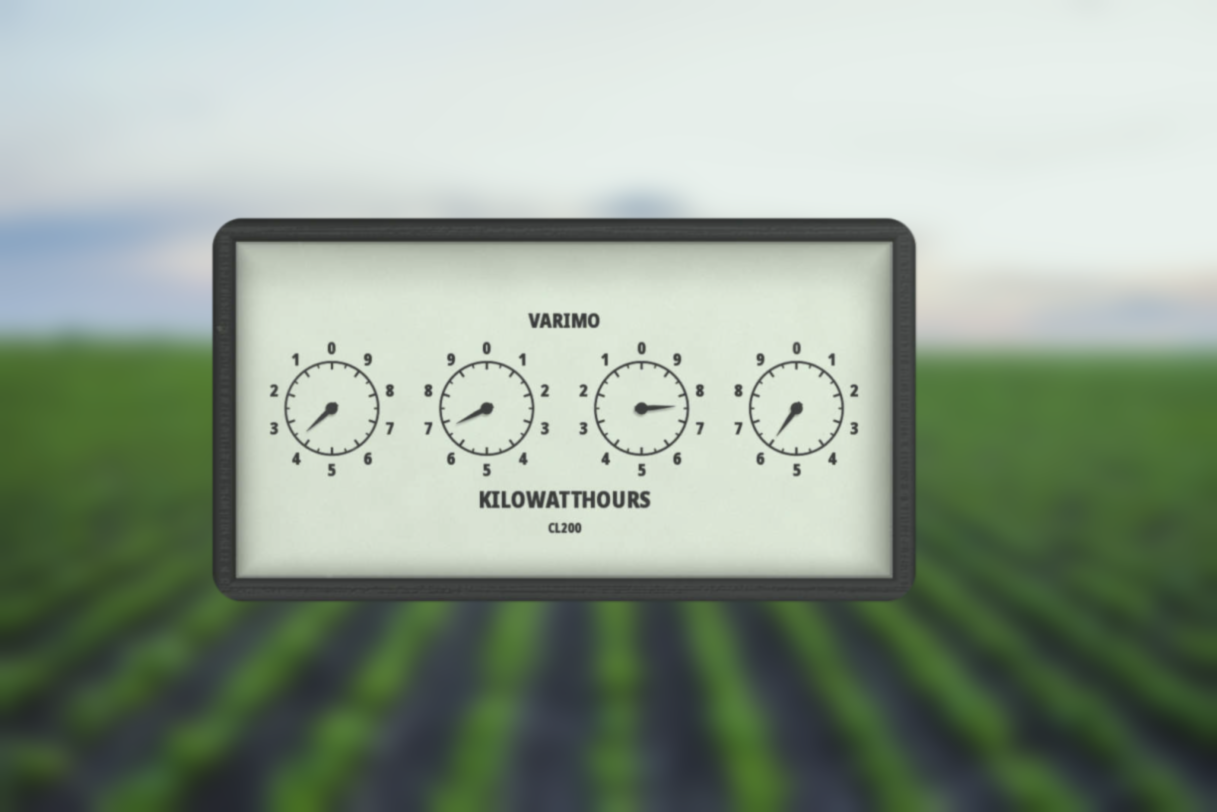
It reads 3676 kWh
